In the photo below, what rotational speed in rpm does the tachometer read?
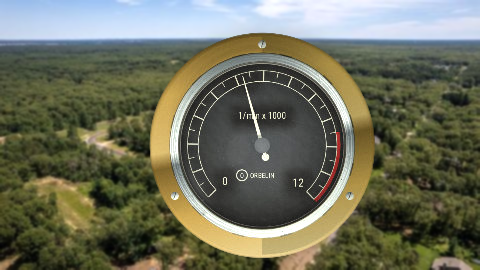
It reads 5250 rpm
